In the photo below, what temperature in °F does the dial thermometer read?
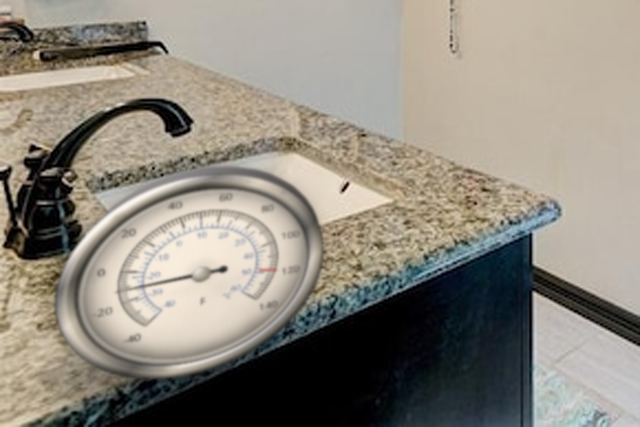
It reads -10 °F
